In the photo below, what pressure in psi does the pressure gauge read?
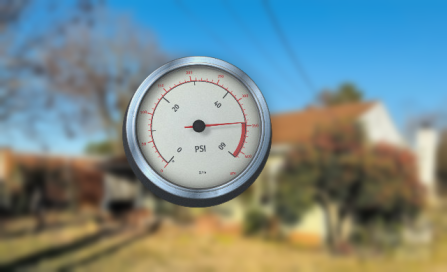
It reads 50 psi
